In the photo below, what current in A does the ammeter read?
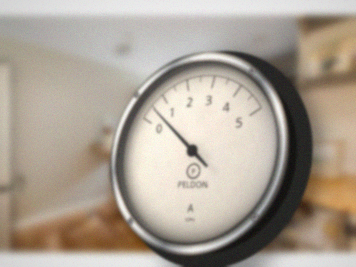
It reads 0.5 A
